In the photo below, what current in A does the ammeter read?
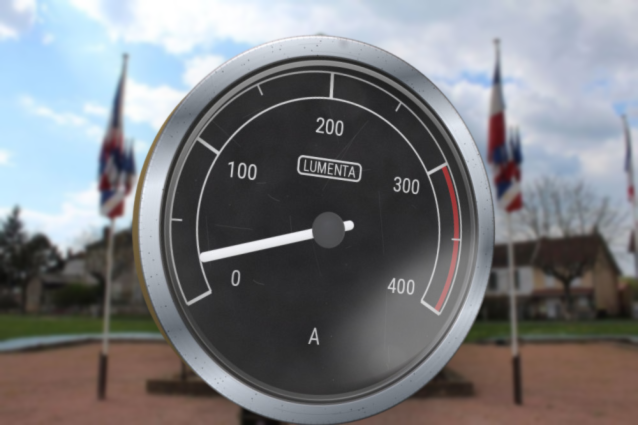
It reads 25 A
